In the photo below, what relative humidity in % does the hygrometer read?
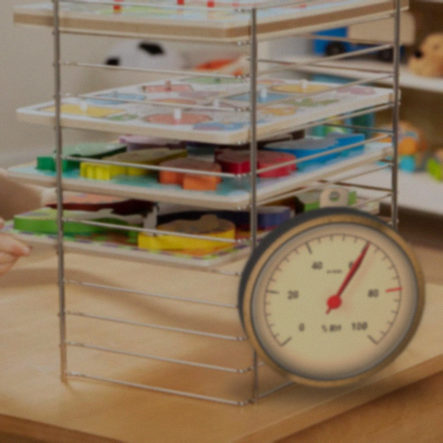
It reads 60 %
